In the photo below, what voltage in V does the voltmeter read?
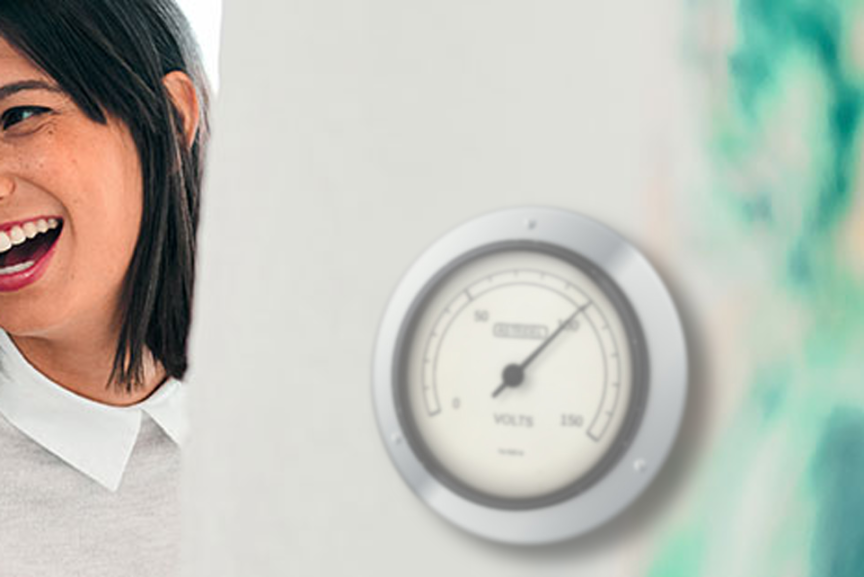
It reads 100 V
